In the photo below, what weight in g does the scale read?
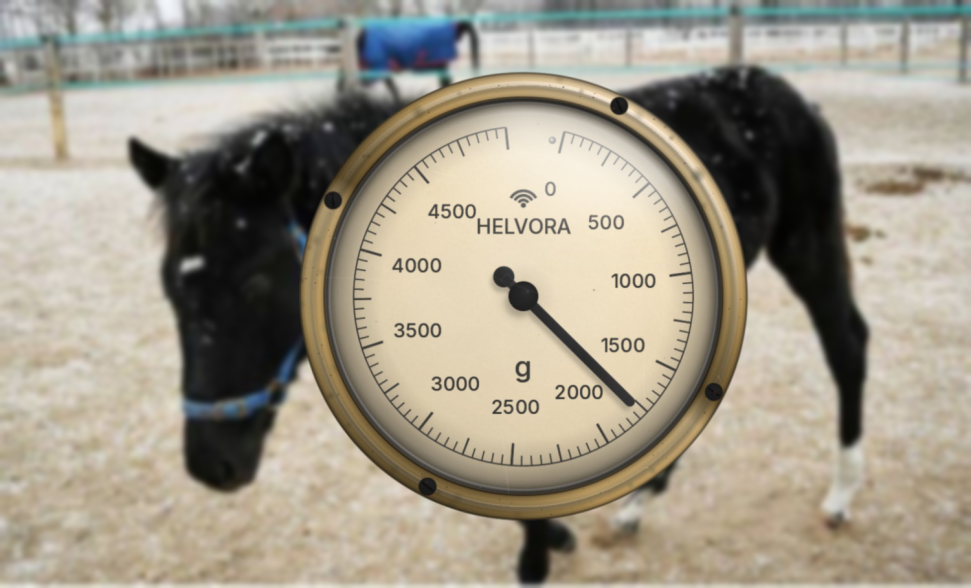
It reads 1775 g
